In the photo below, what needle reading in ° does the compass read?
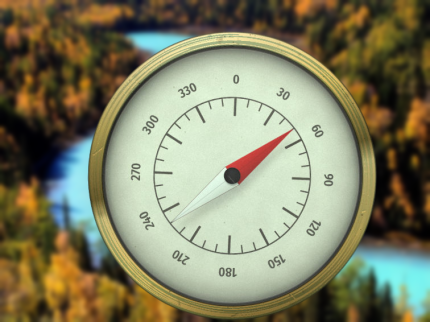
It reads 50 °
